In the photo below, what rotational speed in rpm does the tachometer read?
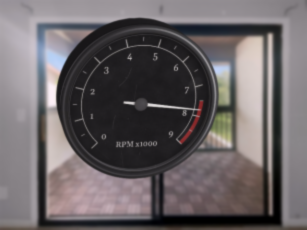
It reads 7750 rpm
